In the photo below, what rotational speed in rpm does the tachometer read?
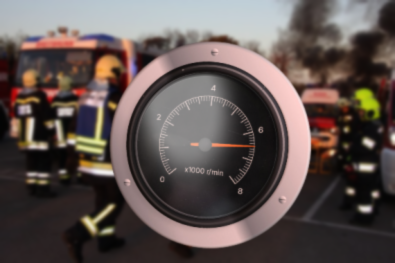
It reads 6500 rpm
